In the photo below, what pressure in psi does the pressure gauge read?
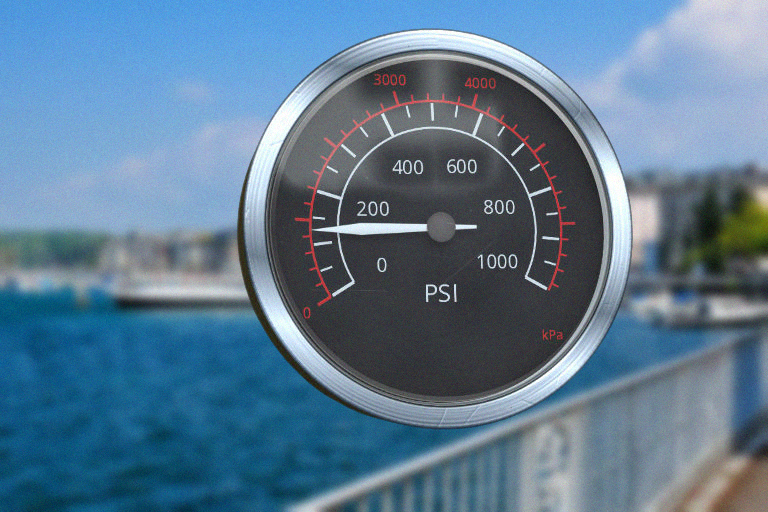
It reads 125 psi
